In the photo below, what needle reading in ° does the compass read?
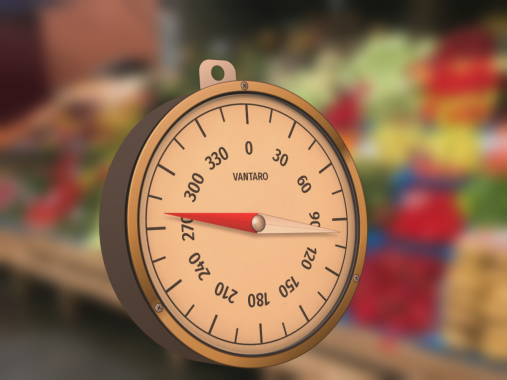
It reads 277.5 °
